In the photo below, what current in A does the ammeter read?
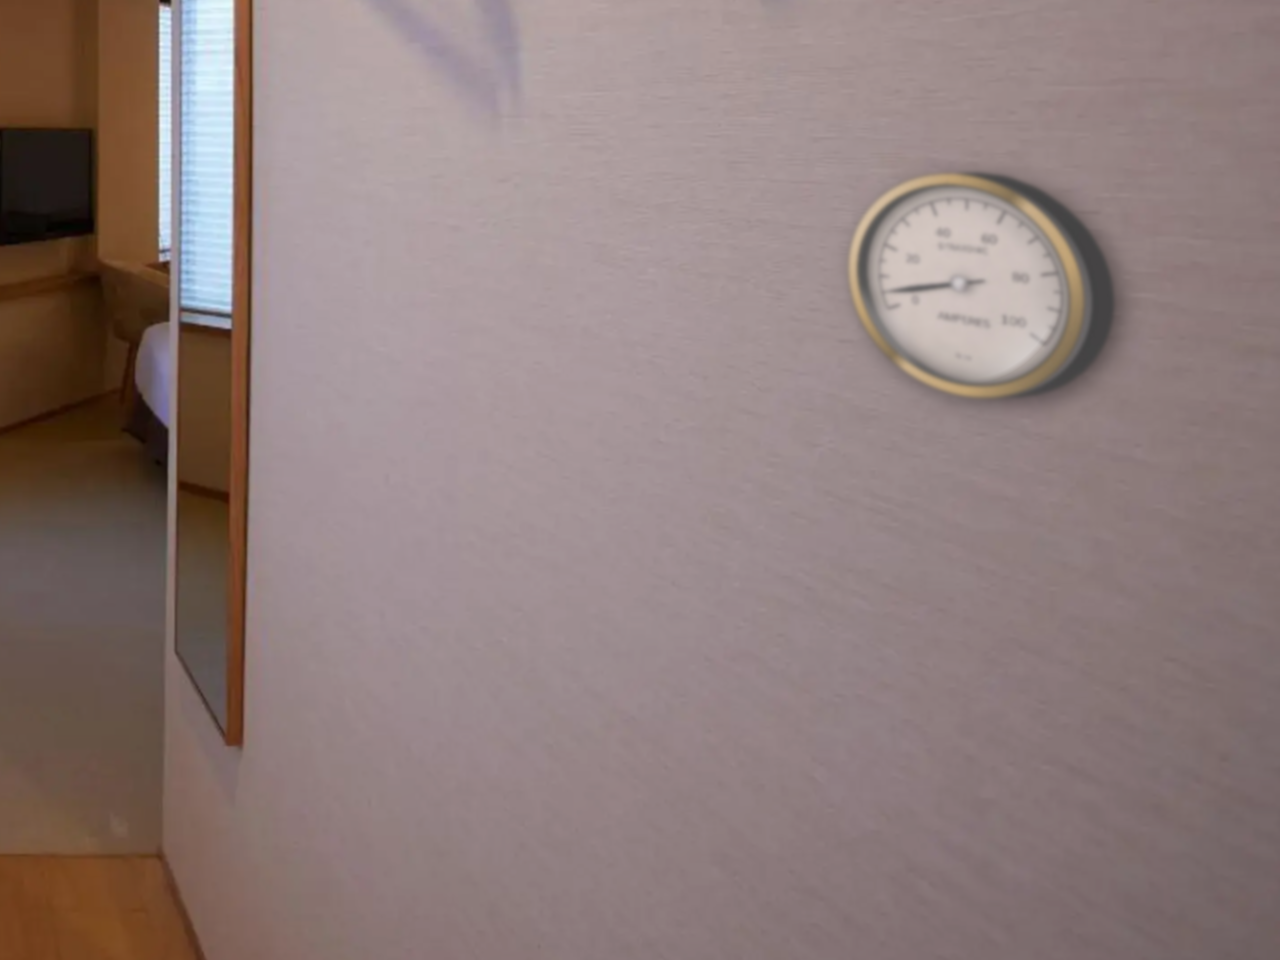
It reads 5 A
